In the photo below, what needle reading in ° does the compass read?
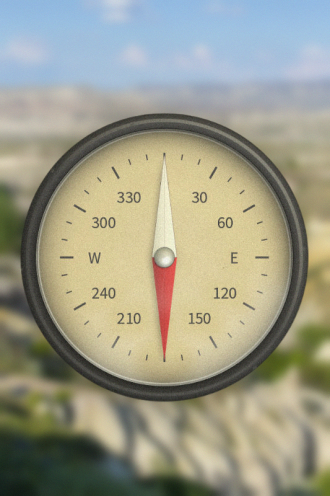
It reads 180 °
